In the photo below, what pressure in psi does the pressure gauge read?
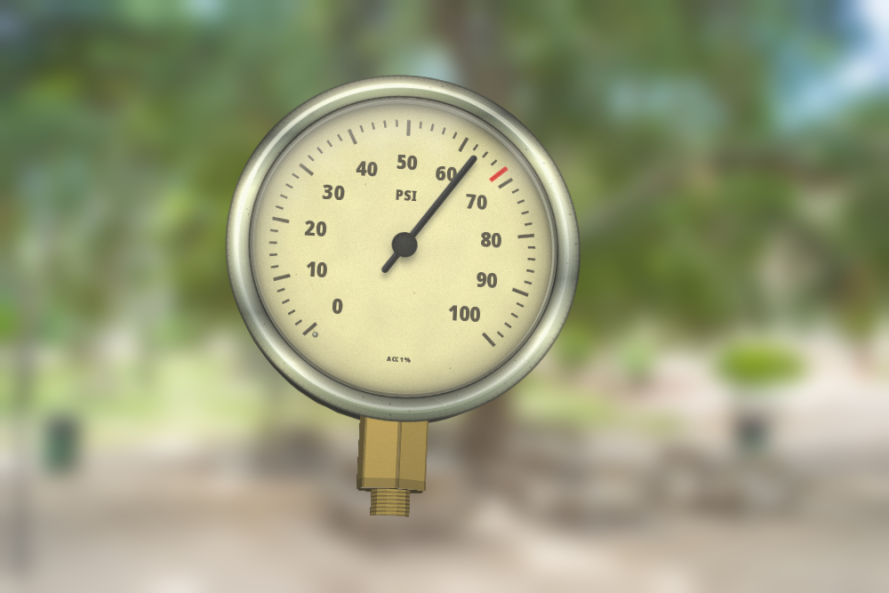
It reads 63 psi
